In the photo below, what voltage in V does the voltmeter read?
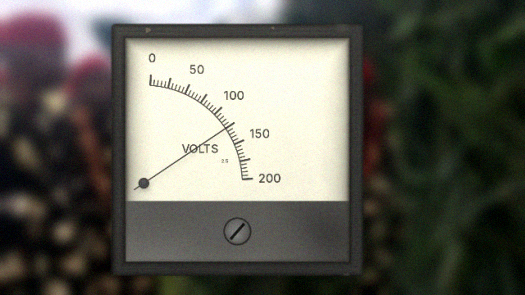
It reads 125 V
